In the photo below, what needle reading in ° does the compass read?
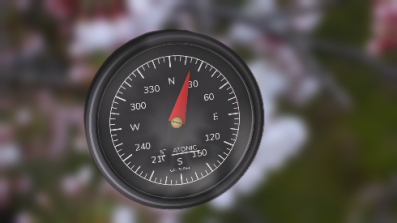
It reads 20 °
